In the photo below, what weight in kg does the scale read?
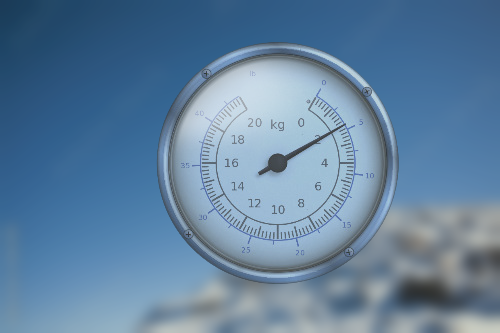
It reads 2 kg
